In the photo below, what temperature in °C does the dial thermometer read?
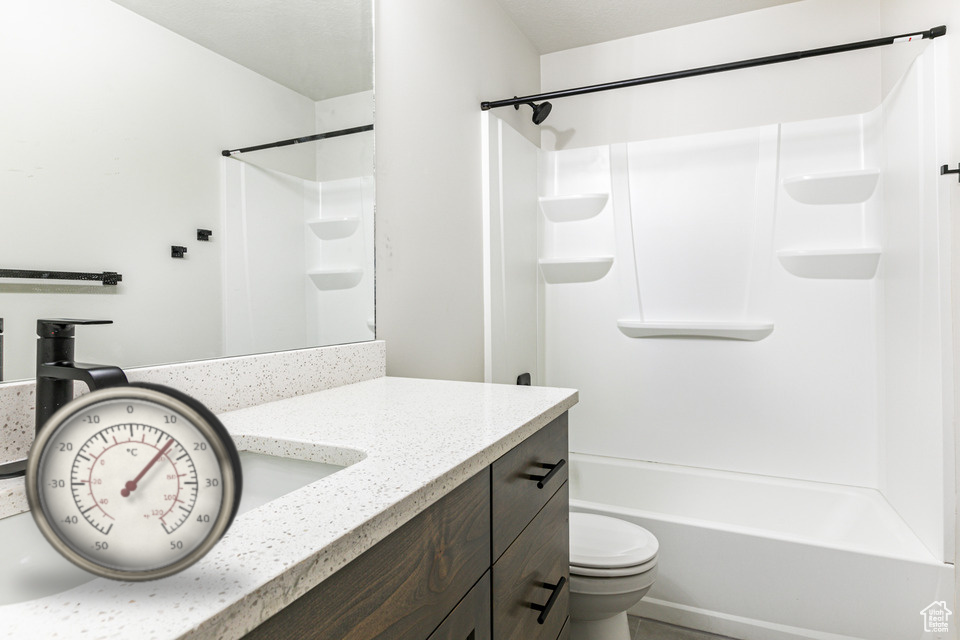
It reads 14 °C
